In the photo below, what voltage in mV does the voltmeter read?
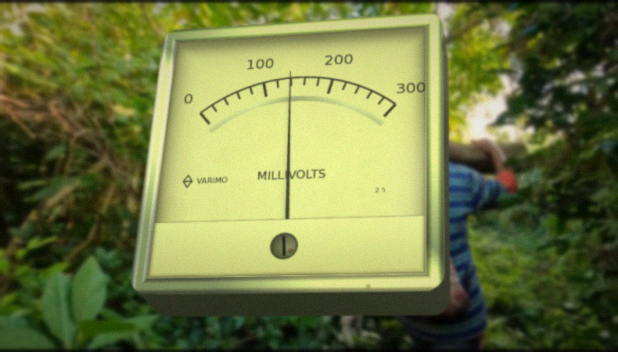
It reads 140 mV
